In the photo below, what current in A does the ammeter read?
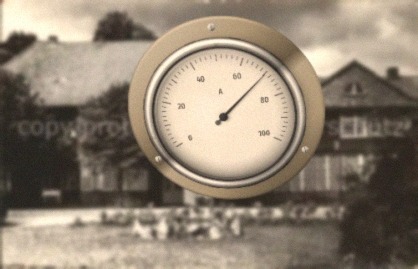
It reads 70 A
